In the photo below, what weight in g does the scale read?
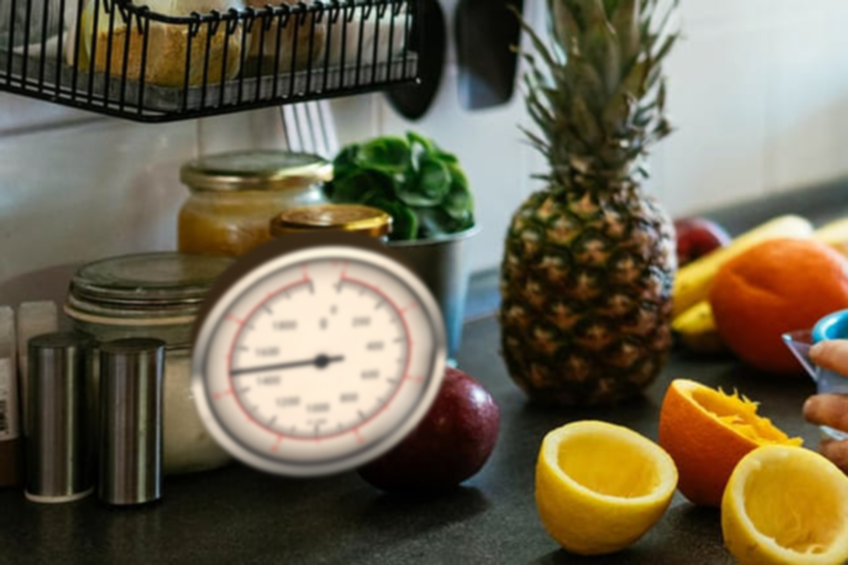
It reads 1500 g
